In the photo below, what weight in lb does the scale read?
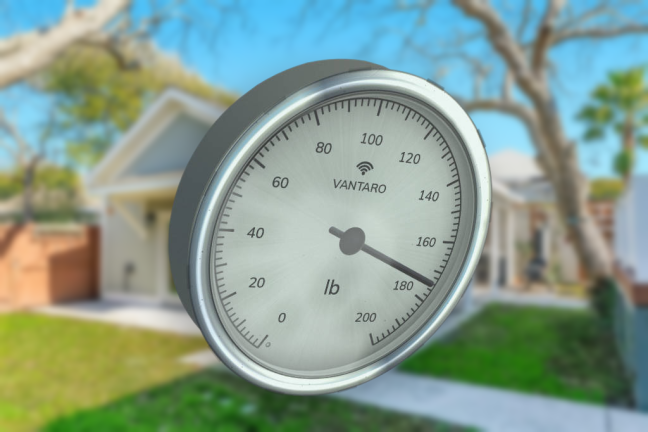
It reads 174 lb
